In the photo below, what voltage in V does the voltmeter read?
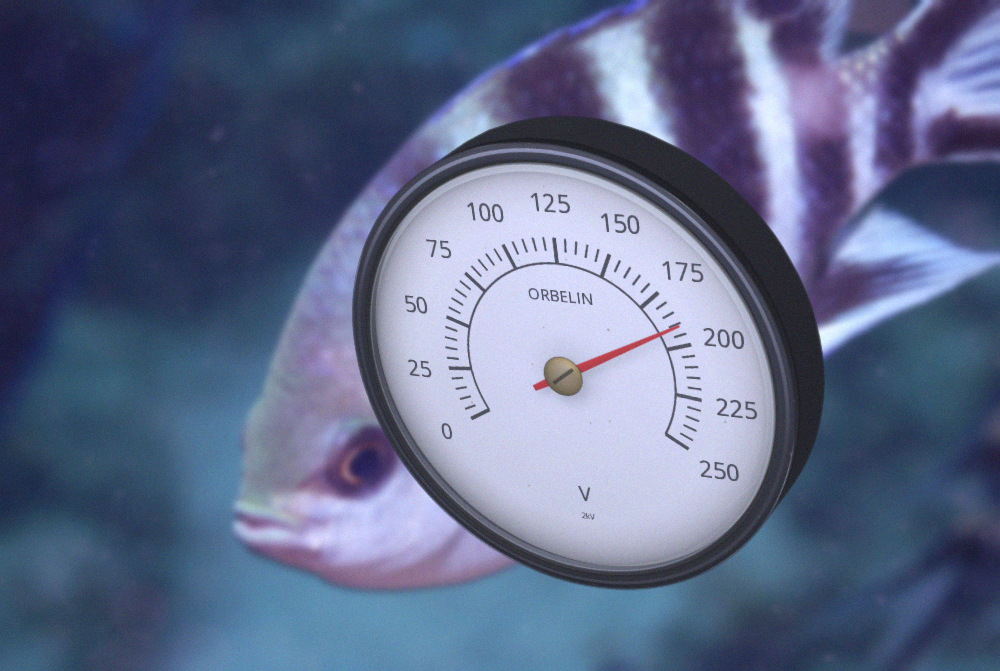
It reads 190 V
